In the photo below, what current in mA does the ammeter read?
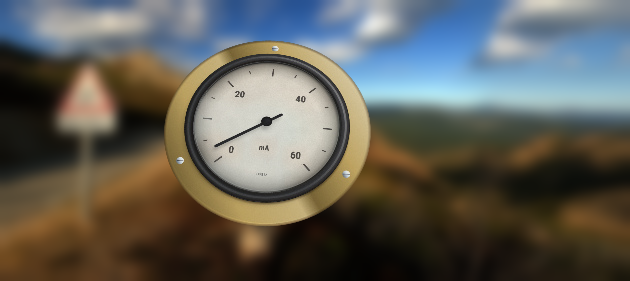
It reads 2.5 mA
